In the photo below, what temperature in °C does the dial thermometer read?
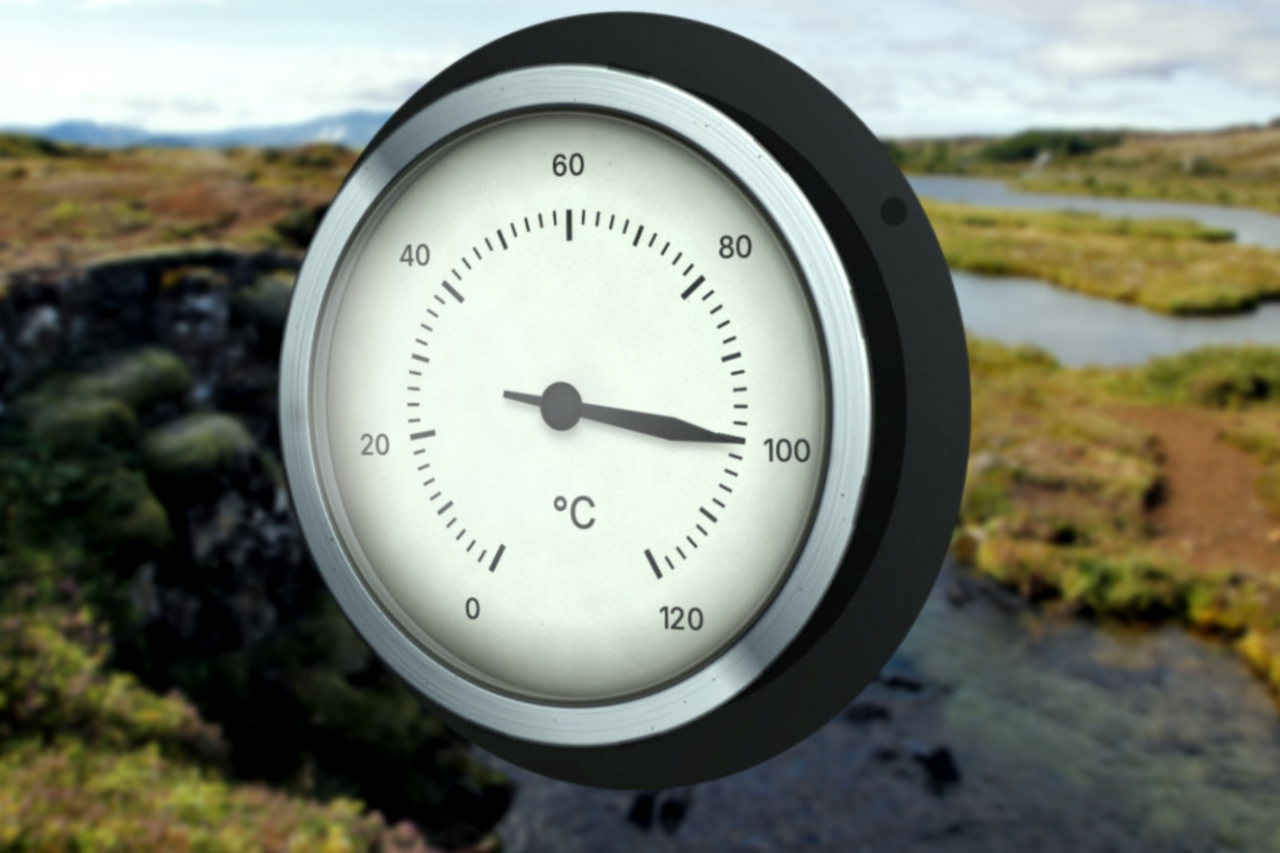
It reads 100 °C
